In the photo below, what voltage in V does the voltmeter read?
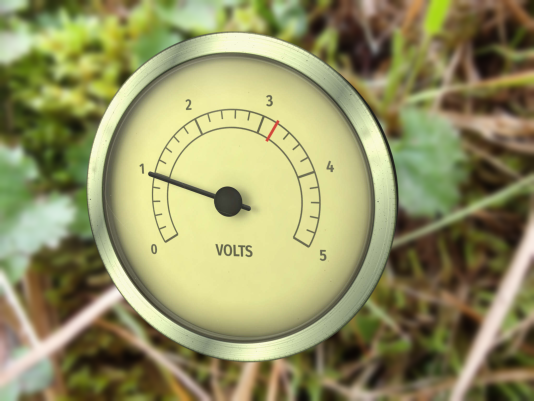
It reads 1 V
